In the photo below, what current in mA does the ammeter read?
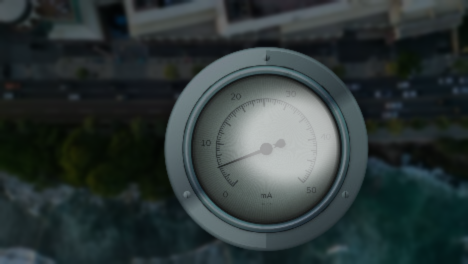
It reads 5 mA
